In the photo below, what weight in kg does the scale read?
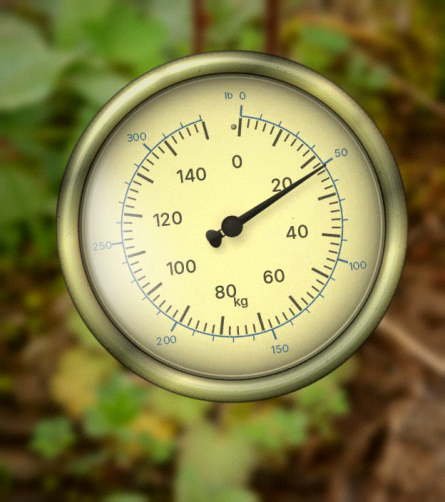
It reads 23 kg
